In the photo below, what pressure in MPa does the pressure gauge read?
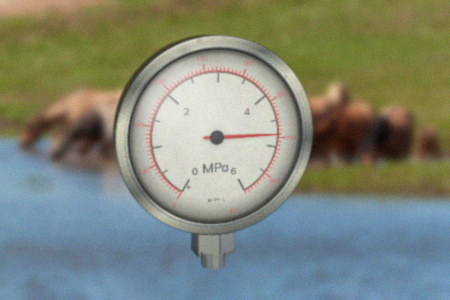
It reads 4.75 MPa
